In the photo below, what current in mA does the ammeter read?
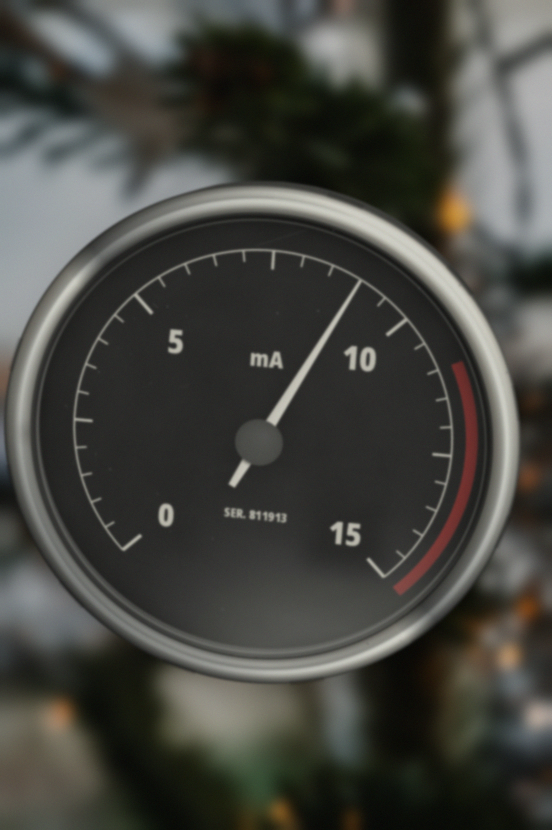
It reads 9 mA
